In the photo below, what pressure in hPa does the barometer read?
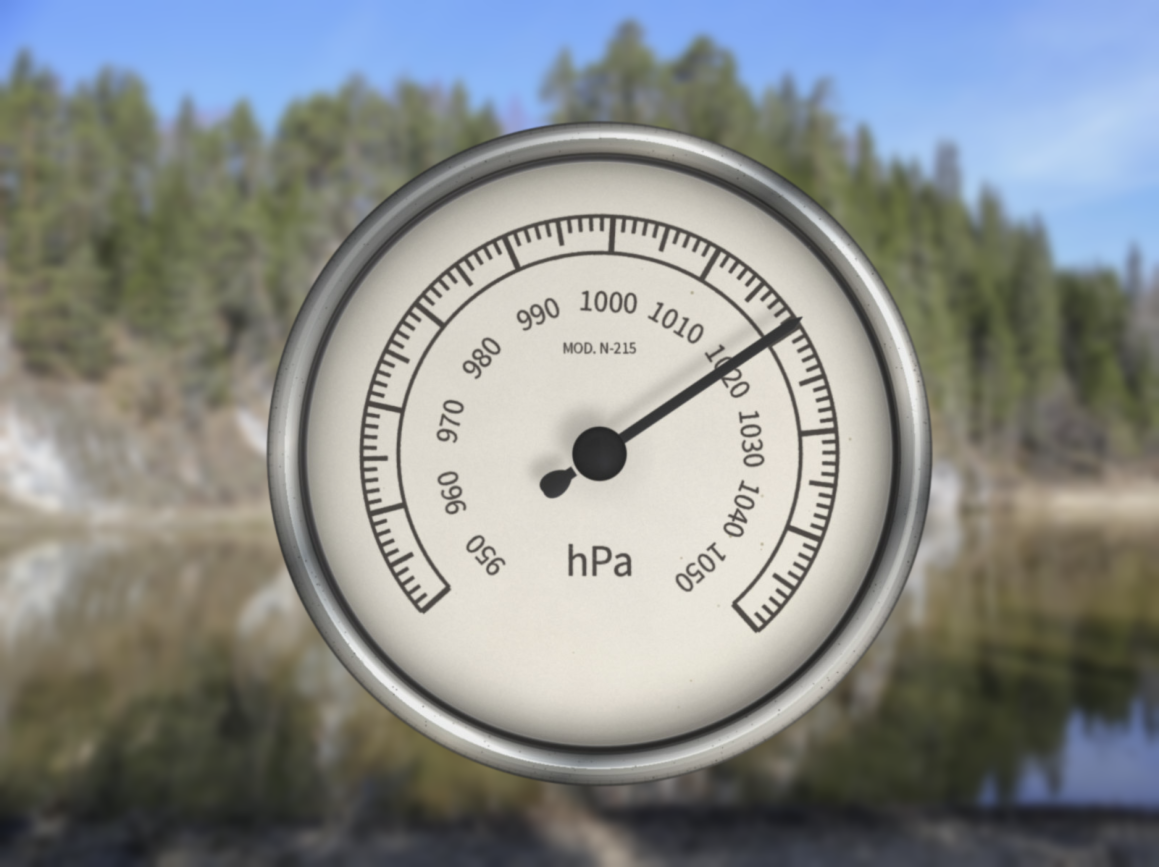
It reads 1019.5 hPa
